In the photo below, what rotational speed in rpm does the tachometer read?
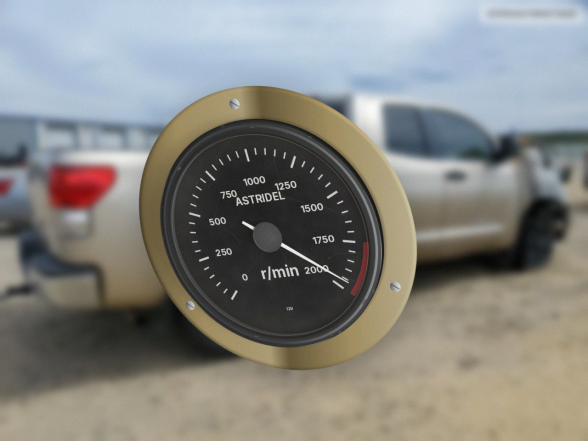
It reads 1950 rpm
